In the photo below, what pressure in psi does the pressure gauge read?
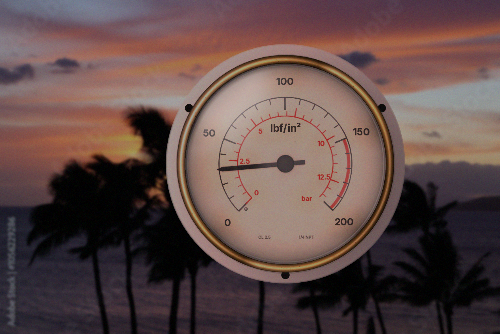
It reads 30 psi
